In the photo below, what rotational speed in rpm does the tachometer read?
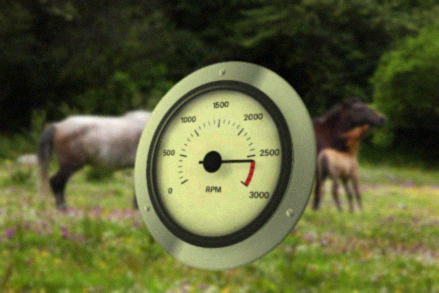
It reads 2600 rpm
